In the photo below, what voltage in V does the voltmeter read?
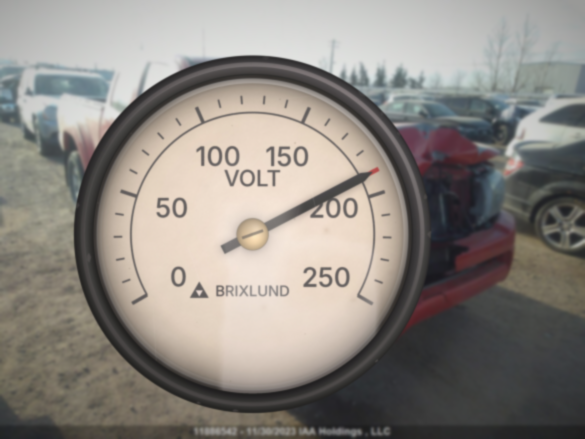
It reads 190 V
